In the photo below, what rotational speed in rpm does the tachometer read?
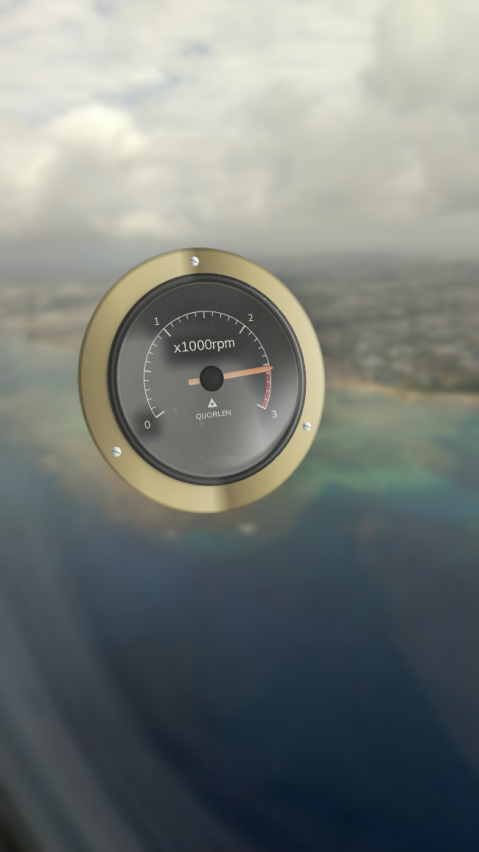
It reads 2550 rpm
